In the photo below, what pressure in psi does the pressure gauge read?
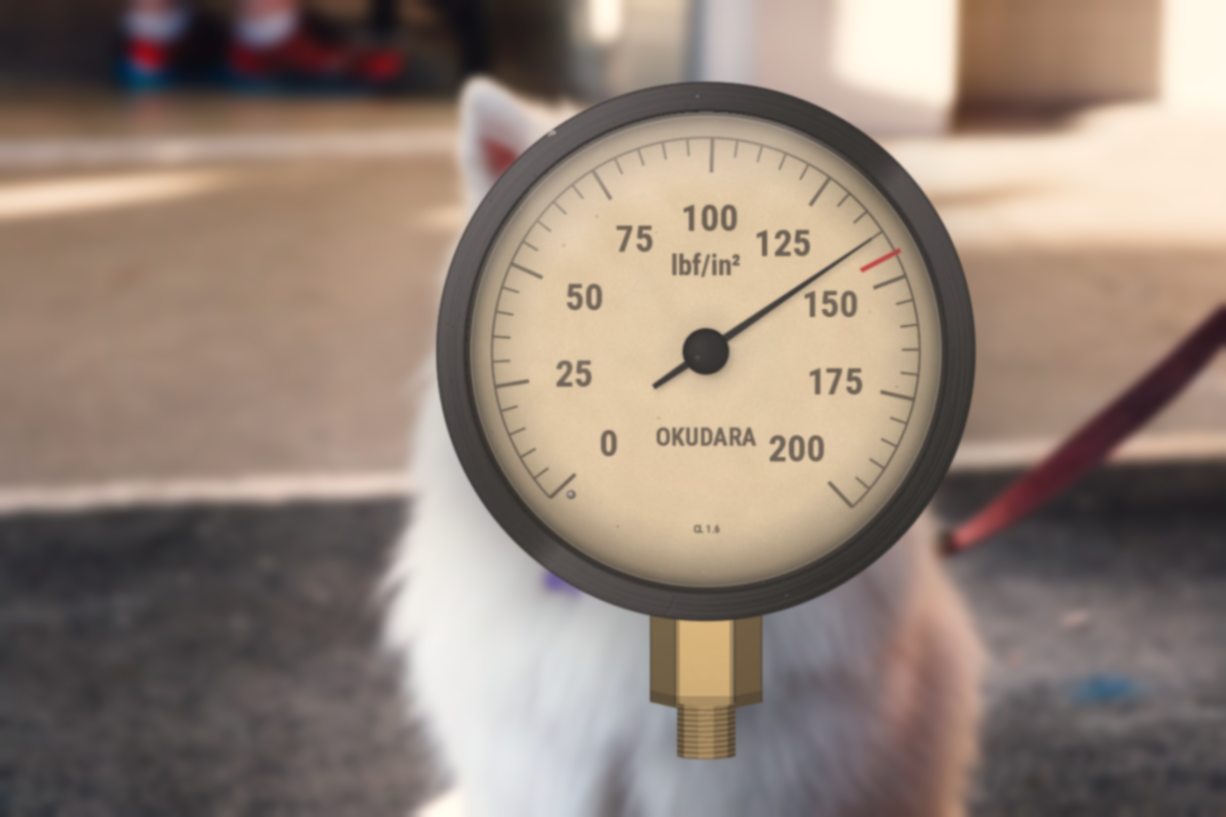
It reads 140 psi
